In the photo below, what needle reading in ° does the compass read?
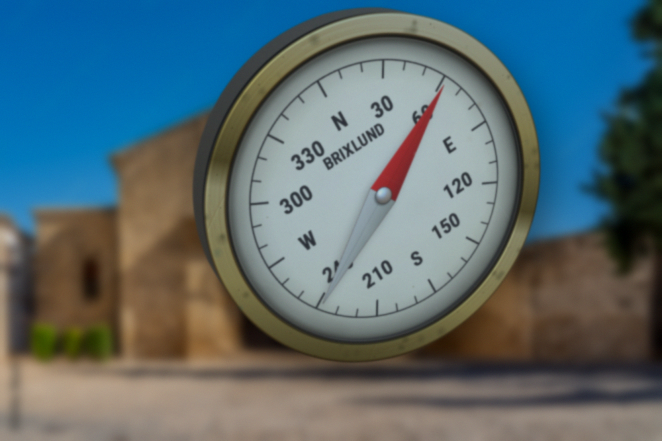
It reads 60 °
